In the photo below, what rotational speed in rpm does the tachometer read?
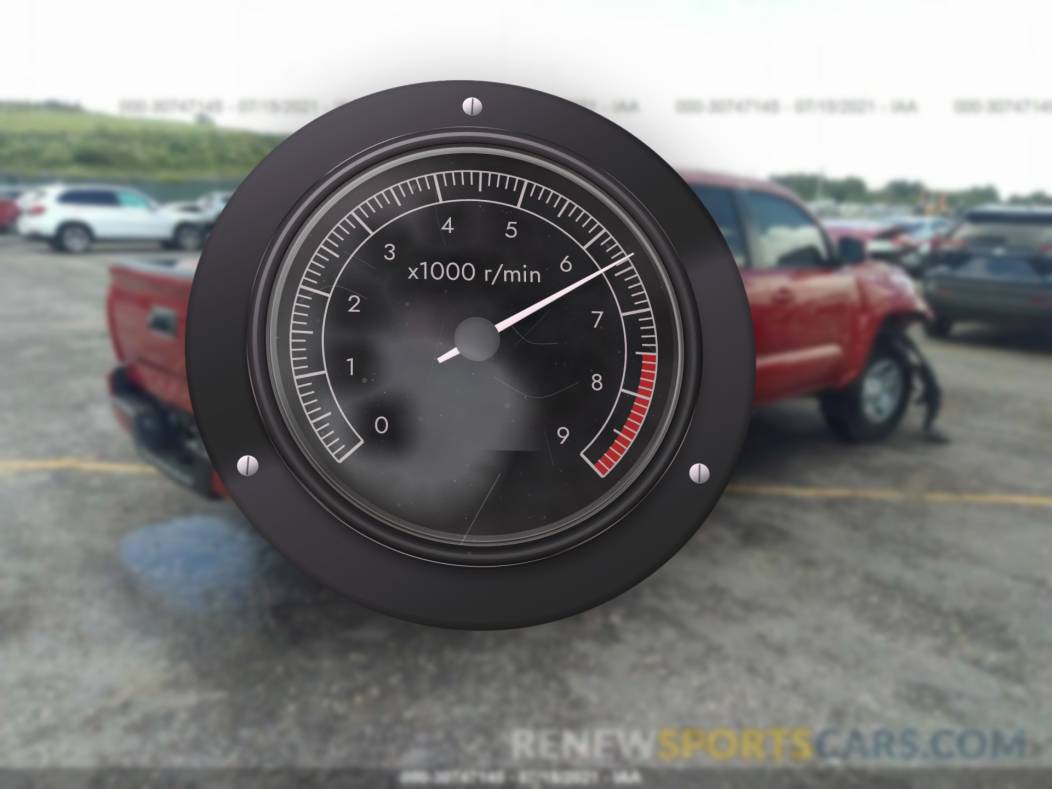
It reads 6400 rpm
